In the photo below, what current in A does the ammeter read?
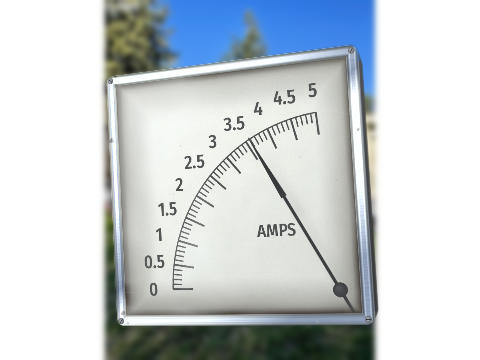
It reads 3.6 A
